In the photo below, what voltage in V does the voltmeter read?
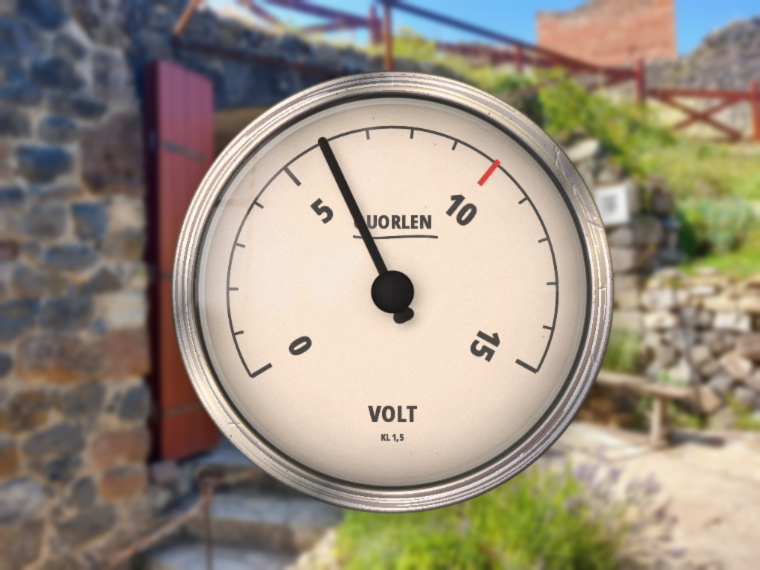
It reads 6 V
